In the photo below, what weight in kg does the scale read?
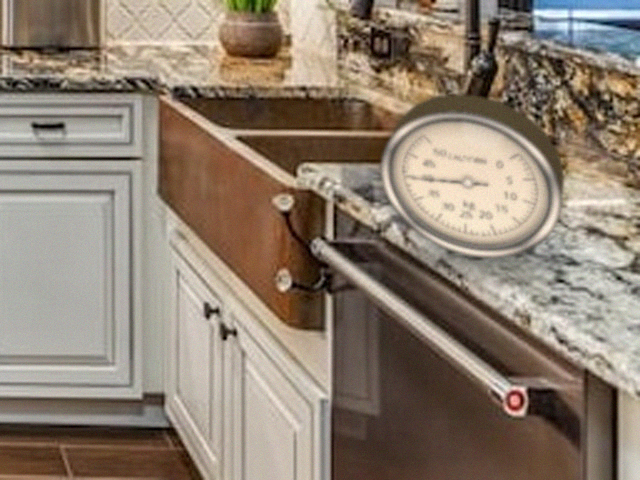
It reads 40 kg
